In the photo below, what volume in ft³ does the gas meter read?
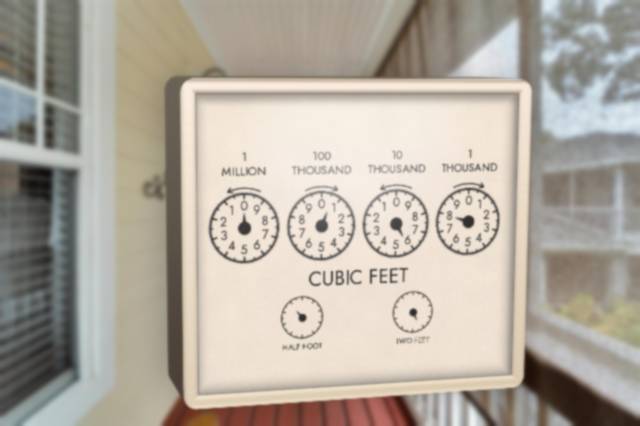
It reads 5800 ft³
